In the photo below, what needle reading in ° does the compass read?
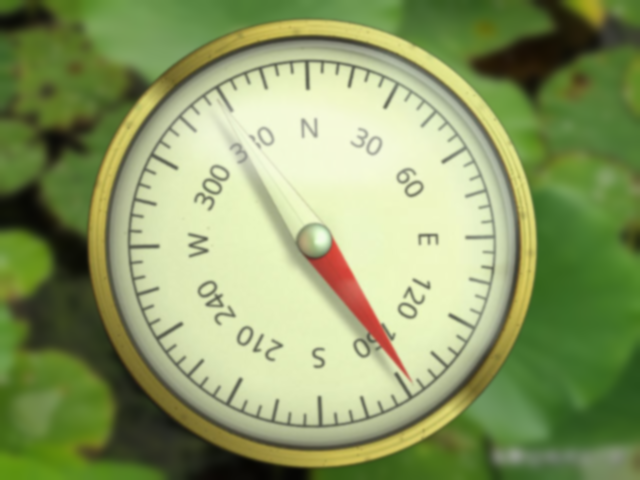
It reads 147.5 °
